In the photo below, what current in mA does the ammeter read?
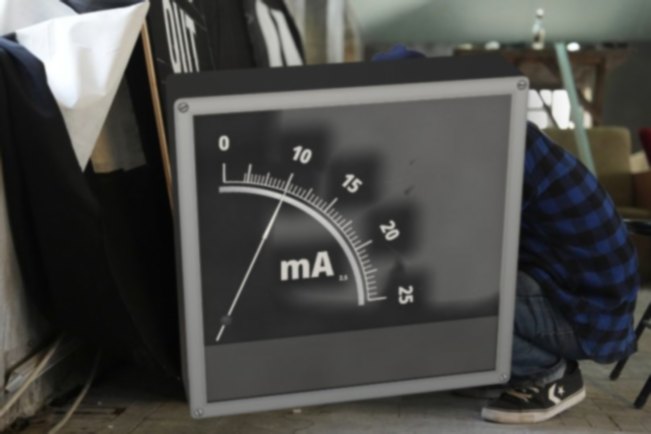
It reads 10 mA
